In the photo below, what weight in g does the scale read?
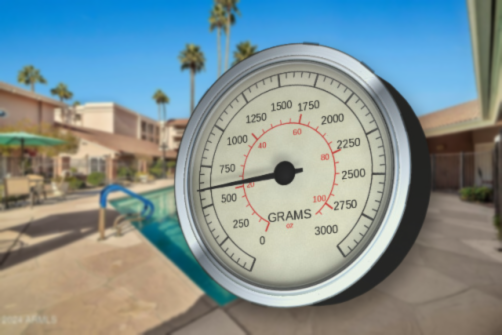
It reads 600 g
